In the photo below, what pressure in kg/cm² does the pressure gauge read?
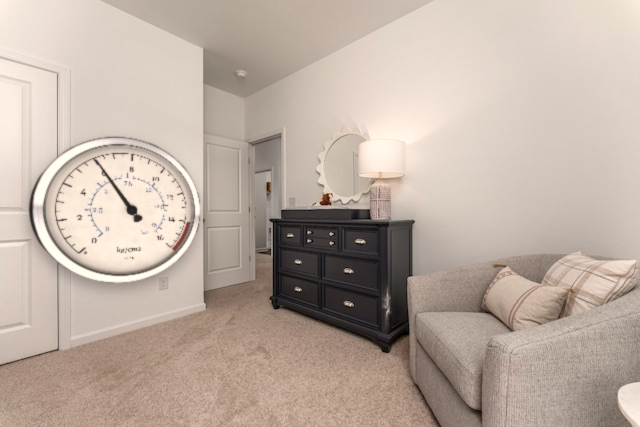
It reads 6 kg/cm²
